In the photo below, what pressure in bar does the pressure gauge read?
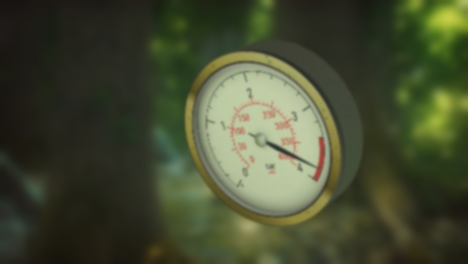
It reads 3.8 bar
